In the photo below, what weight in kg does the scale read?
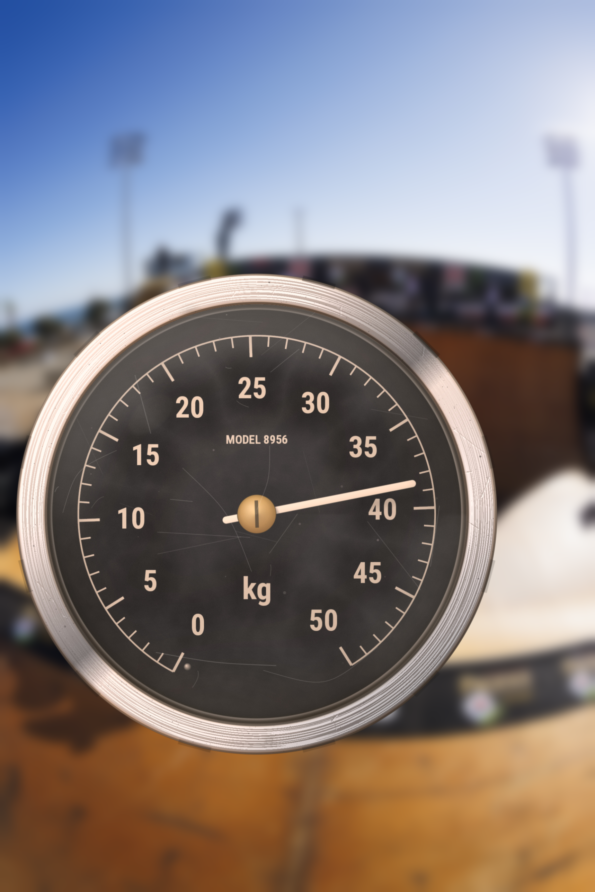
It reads 38.5 kg
